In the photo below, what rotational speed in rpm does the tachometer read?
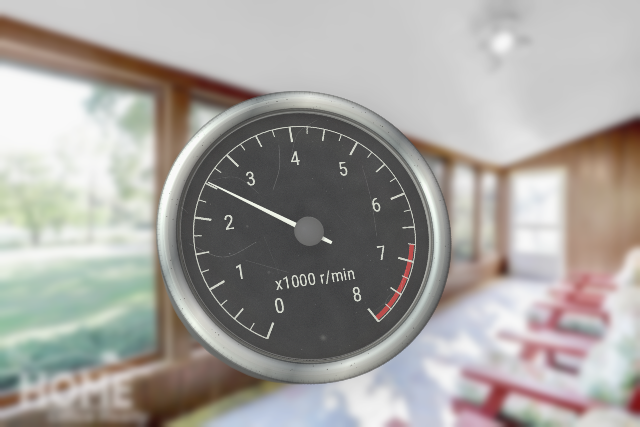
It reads 2500 rpm
